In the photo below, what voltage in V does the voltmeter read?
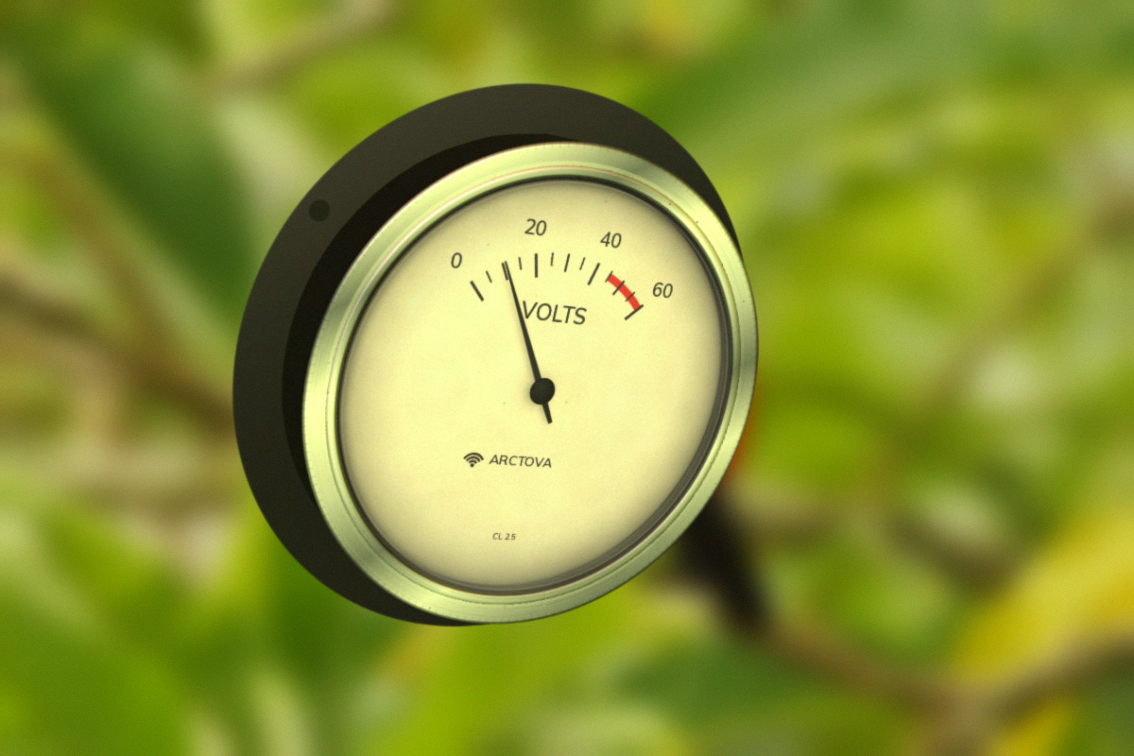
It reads 10 V
